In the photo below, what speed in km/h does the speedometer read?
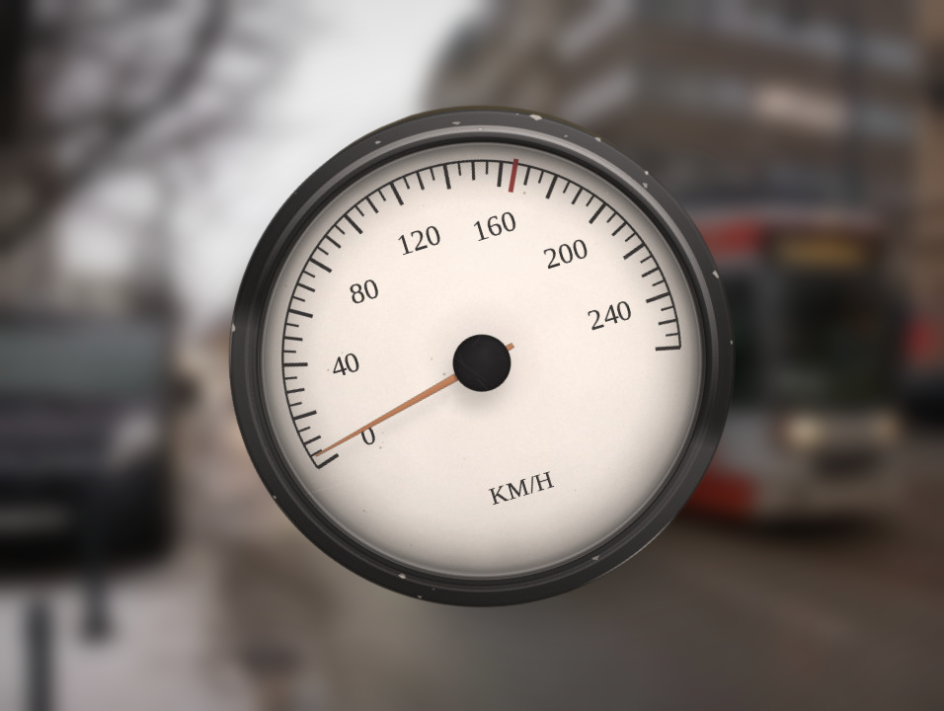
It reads 5 km/h
